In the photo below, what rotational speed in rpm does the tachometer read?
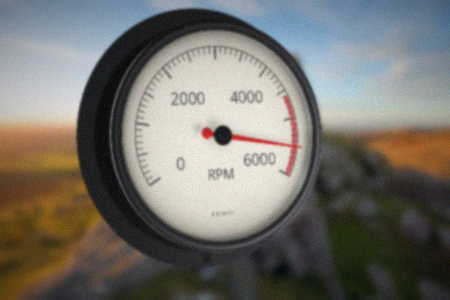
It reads 5500 rpm
